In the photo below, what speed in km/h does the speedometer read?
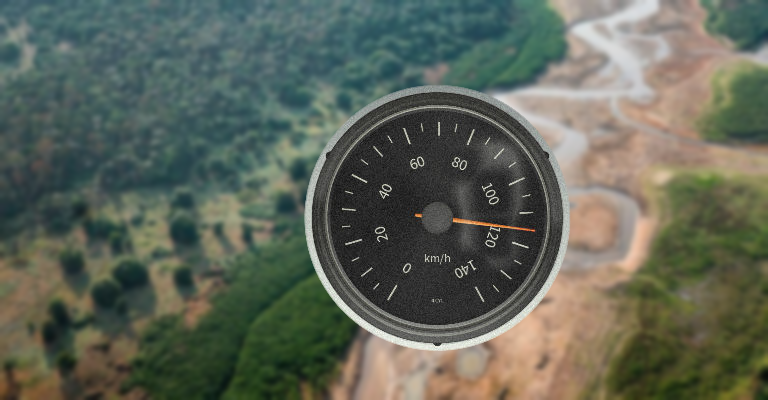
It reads 115 km/h
